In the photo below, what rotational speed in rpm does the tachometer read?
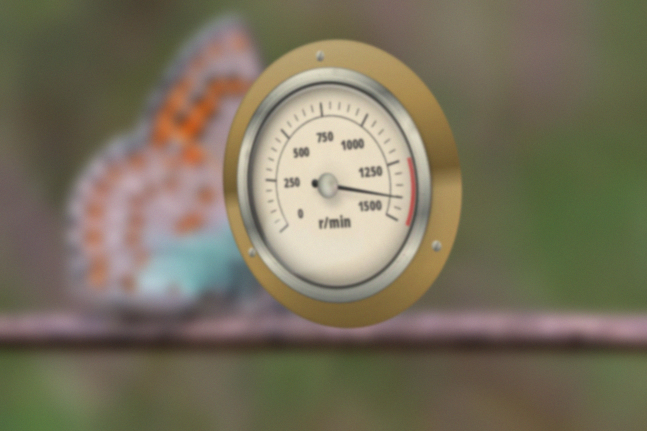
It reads 1400 rpm
